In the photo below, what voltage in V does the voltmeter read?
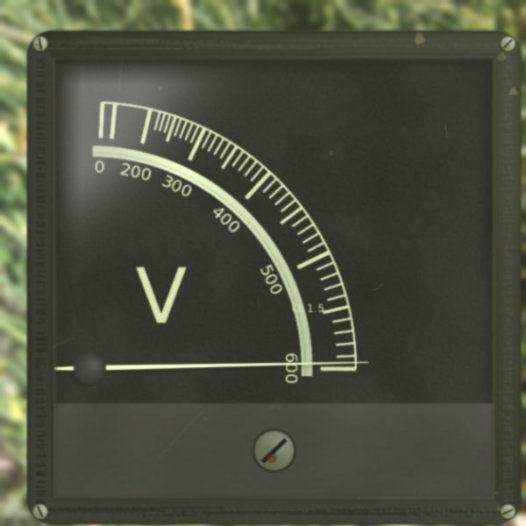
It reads 595 V
